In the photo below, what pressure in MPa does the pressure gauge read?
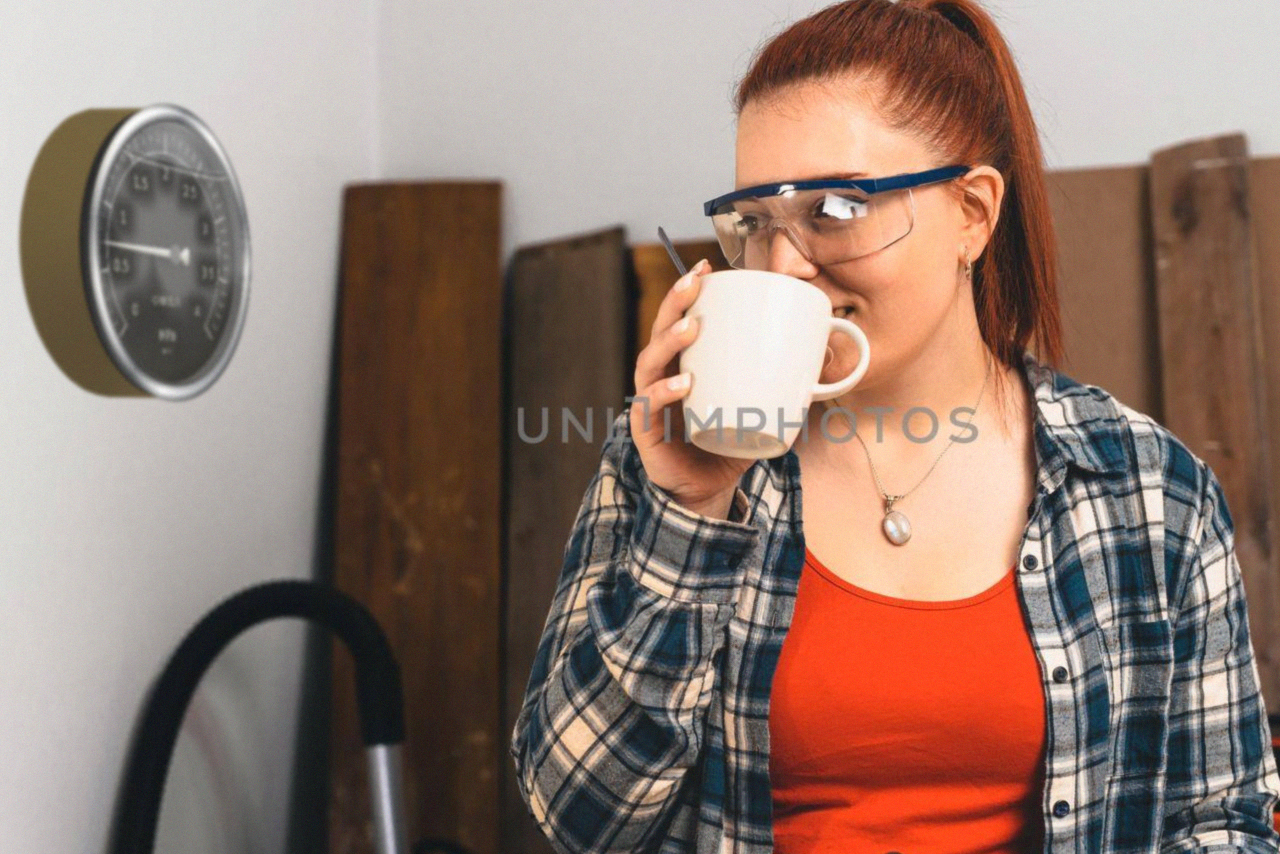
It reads 0.7 MPa
